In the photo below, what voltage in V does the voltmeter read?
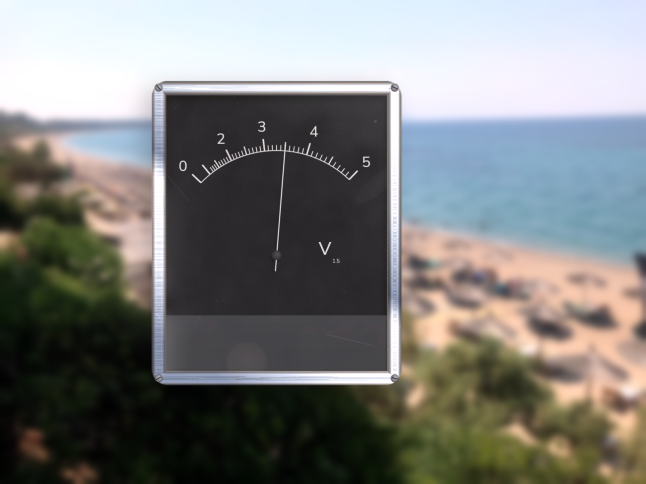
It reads 3.5 V
